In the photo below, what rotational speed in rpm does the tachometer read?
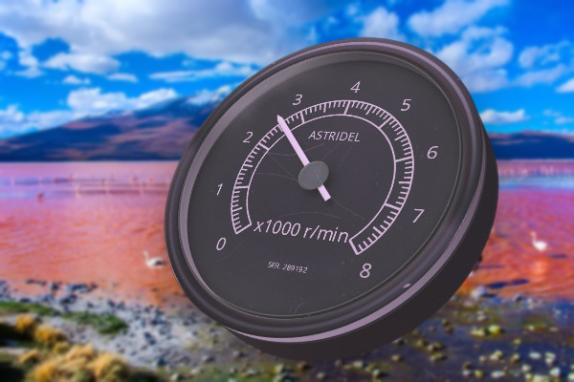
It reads 2600 rpm
